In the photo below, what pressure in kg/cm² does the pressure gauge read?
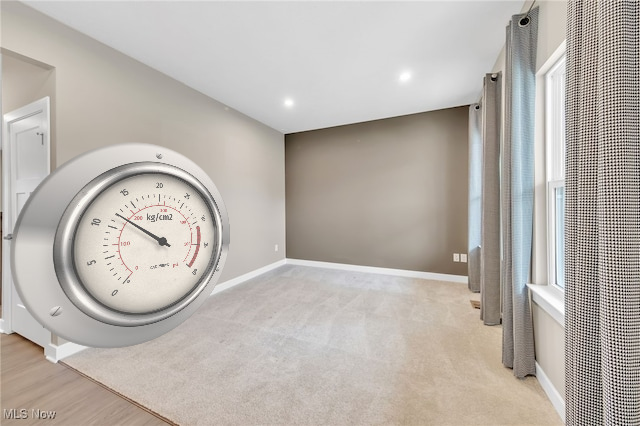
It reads 12 kg/cm²
